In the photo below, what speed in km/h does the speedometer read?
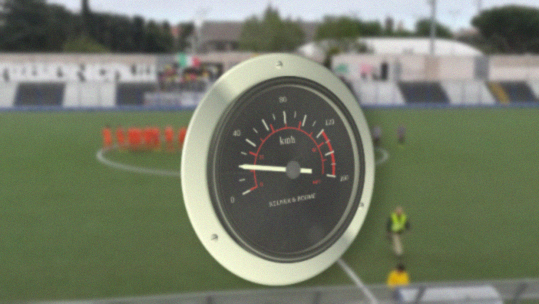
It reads 20 km/h
